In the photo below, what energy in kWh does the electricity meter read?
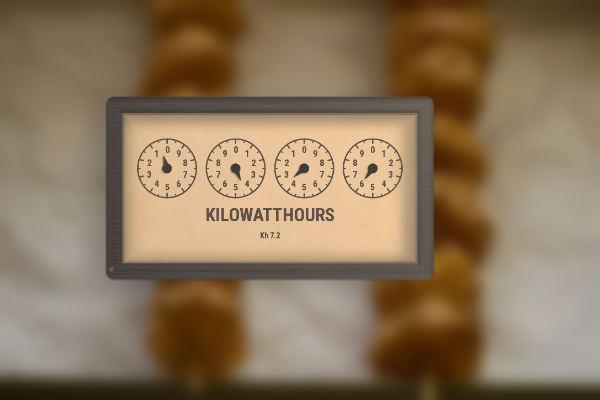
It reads 436 kWh
